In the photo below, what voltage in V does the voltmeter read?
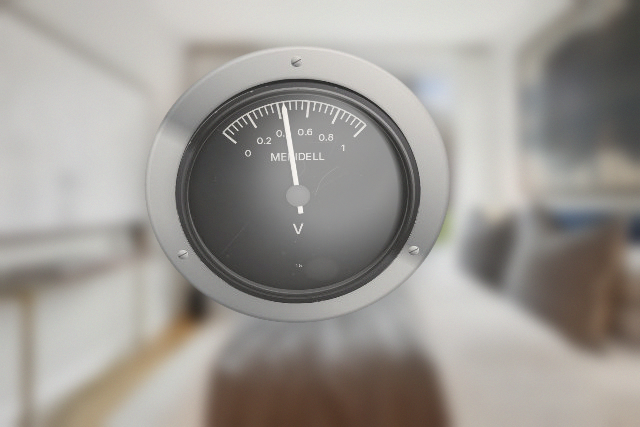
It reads 0.44 V
